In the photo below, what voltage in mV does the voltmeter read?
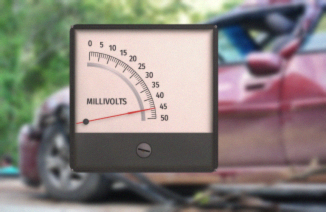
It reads 45 mV
